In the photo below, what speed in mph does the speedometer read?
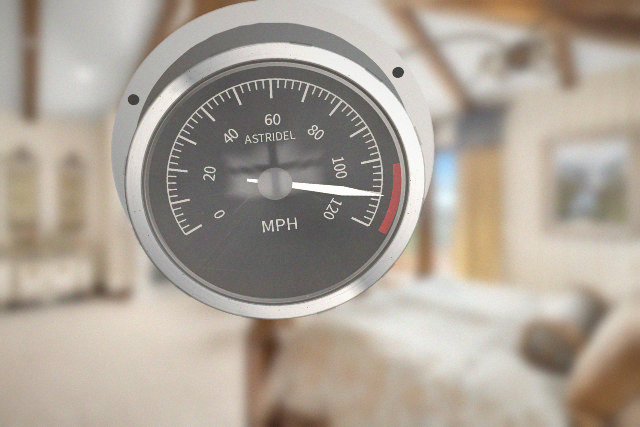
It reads 110 mph
